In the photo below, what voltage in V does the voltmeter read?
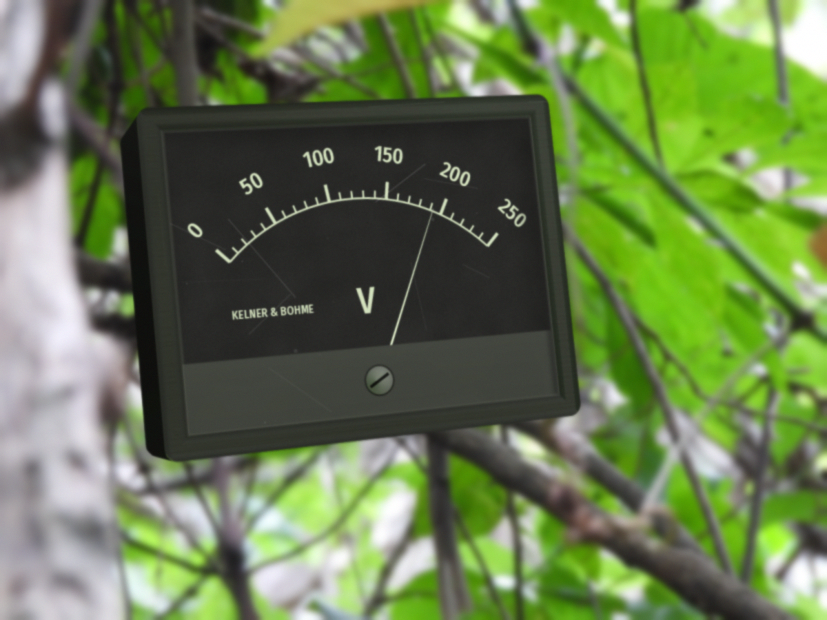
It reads 190 V
